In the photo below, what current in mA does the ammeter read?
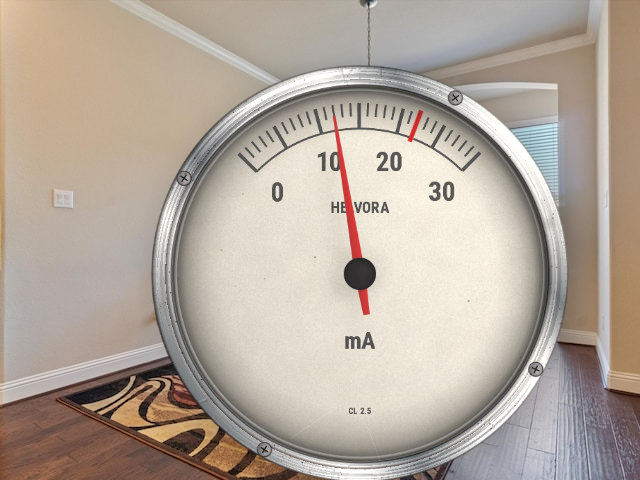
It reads 12 mA
